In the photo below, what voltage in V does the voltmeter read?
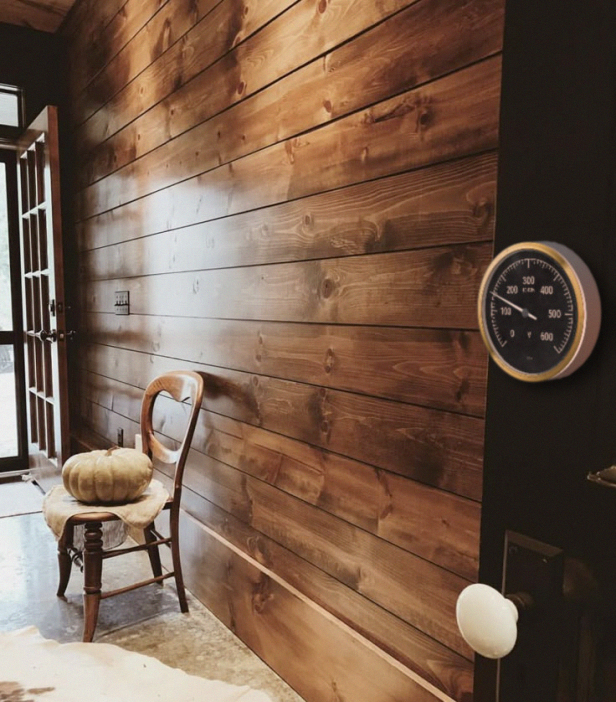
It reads 150 V
